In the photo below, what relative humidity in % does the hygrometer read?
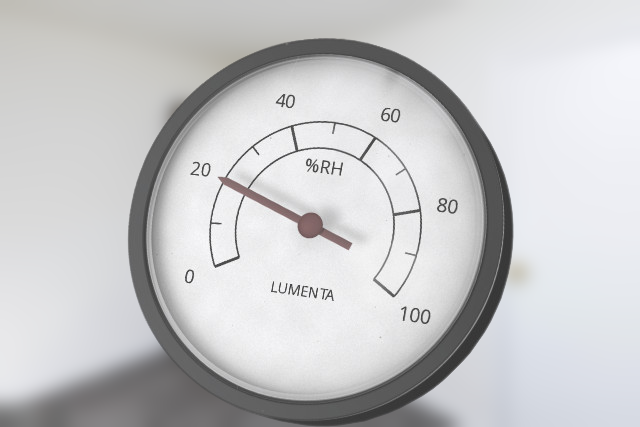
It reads 20 %
